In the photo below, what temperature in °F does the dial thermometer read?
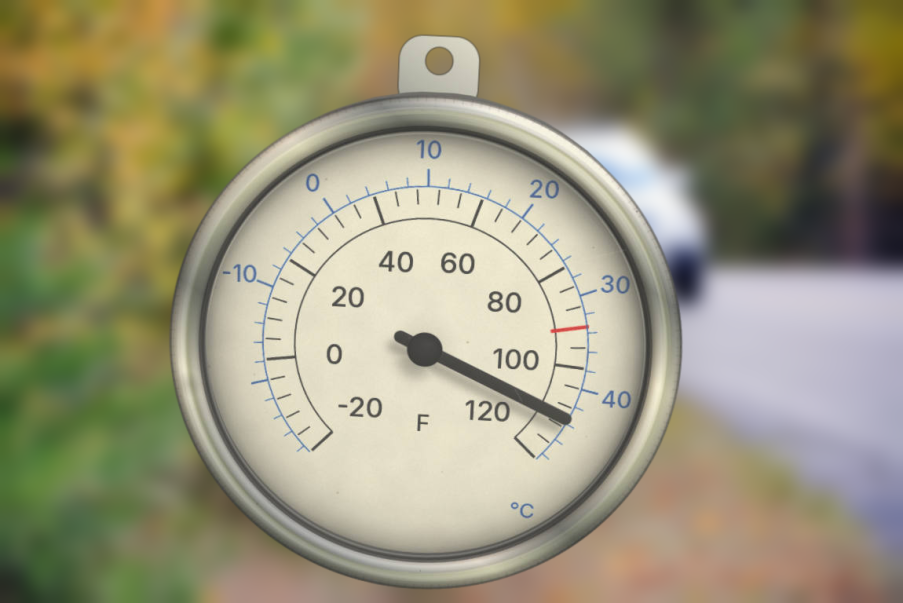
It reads 110 °F
